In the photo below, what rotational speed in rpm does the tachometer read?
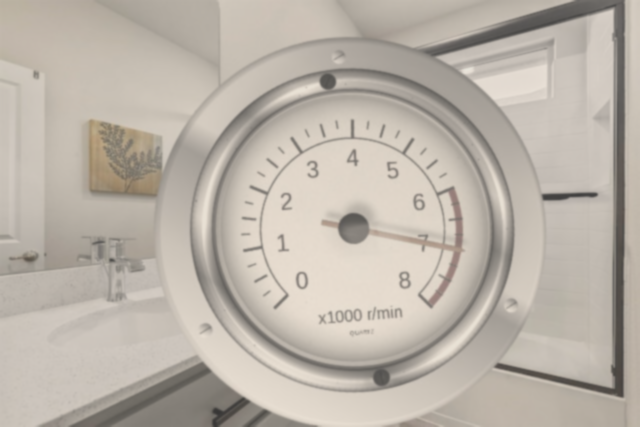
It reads 7000 rpm
